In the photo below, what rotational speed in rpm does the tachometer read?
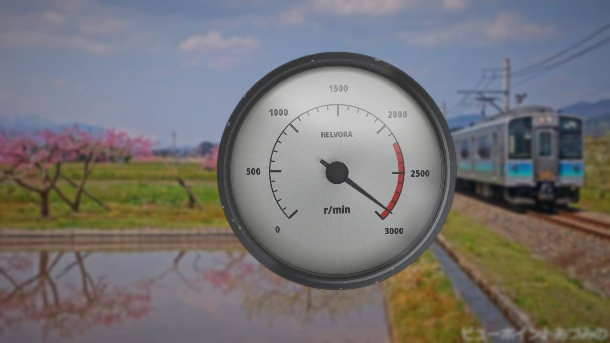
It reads 2900 rpm
